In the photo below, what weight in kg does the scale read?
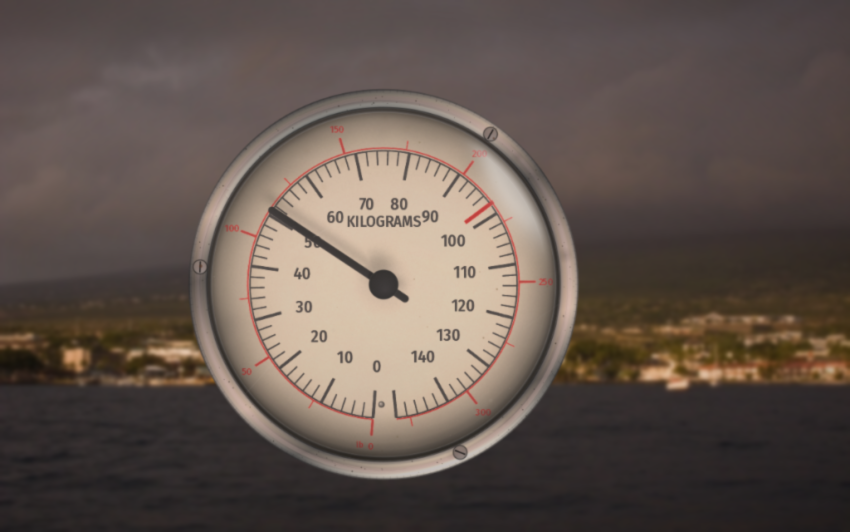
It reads 51 kg
